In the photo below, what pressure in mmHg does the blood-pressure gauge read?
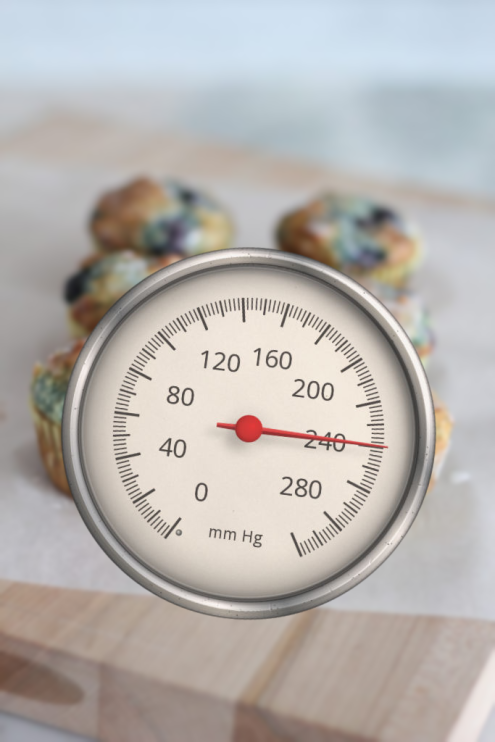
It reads 240 mmHg
